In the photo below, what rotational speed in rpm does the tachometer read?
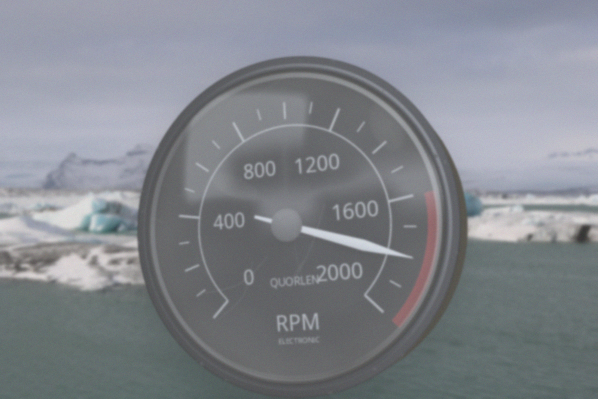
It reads 1800 rpm
